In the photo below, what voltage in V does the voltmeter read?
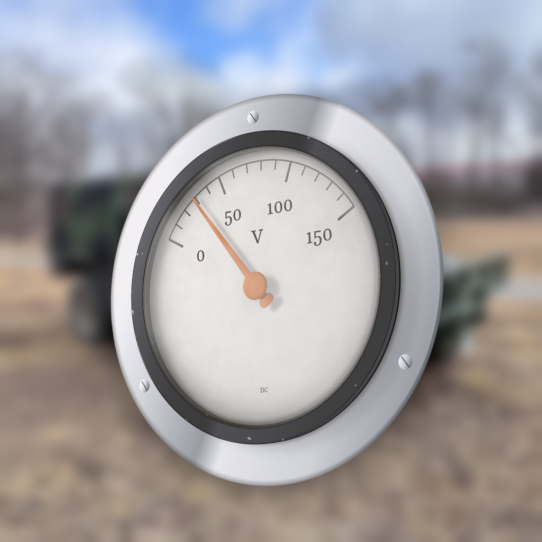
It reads 30 V
